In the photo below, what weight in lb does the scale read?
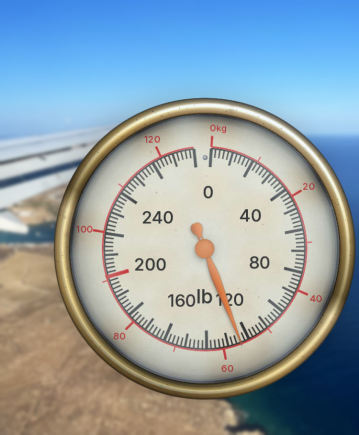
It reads 124 lb
